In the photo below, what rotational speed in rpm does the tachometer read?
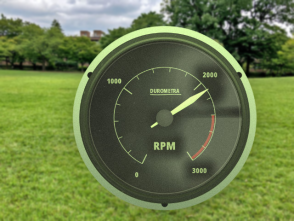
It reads 2100 rpm
